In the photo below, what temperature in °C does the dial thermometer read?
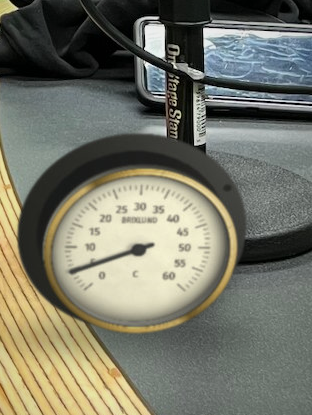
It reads 5 °C
